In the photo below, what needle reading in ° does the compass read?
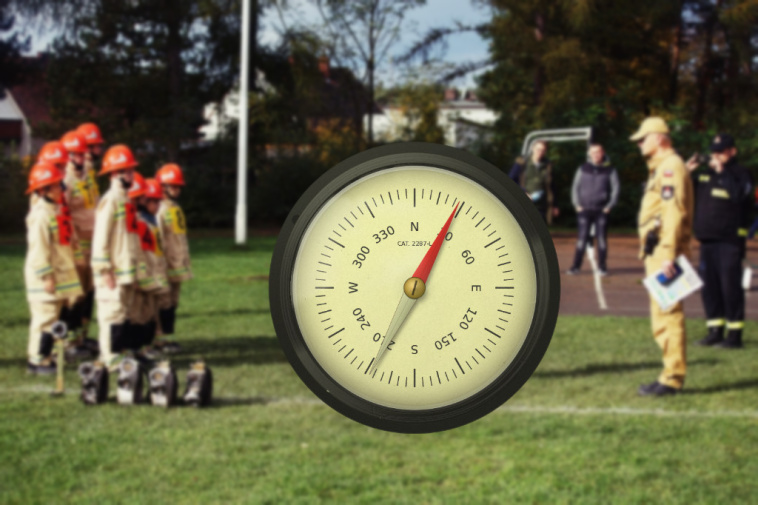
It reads 27.5 °
